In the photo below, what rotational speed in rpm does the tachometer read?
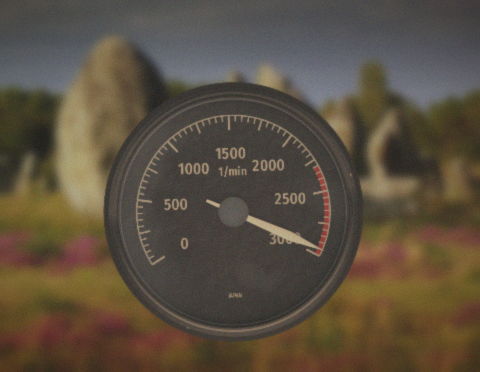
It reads 2950 rpm
